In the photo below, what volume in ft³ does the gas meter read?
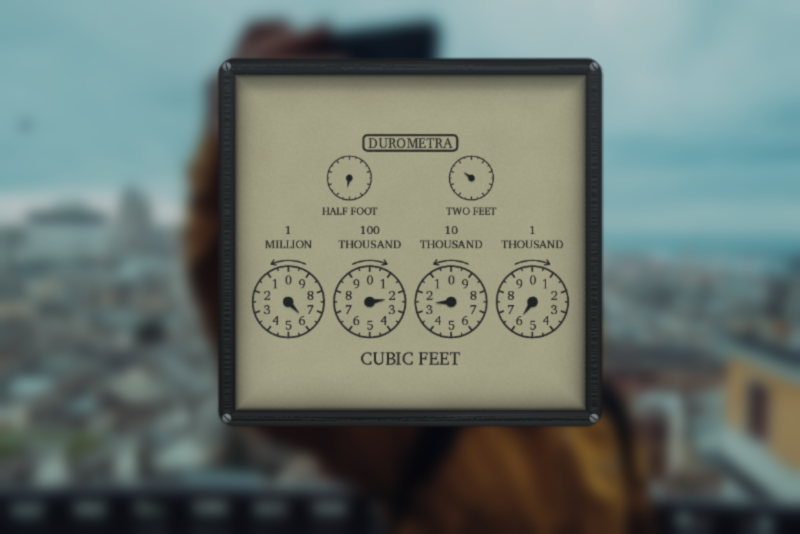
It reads 622600 ft³
